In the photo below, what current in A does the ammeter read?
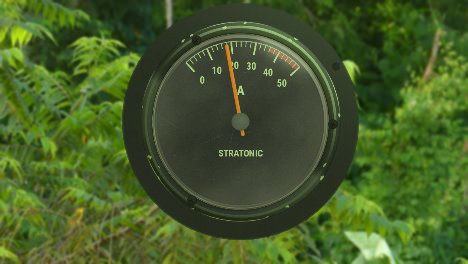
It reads 18 A
